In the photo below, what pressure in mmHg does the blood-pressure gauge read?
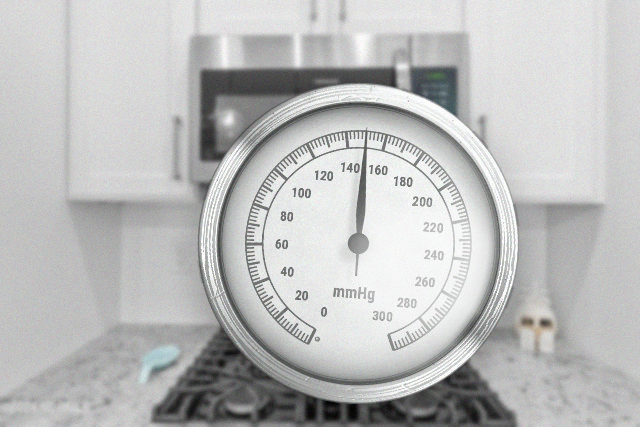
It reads 150 mmHg
